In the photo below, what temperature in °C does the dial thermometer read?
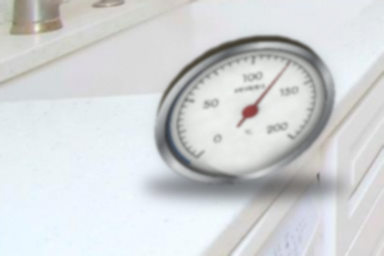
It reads 125 °C
